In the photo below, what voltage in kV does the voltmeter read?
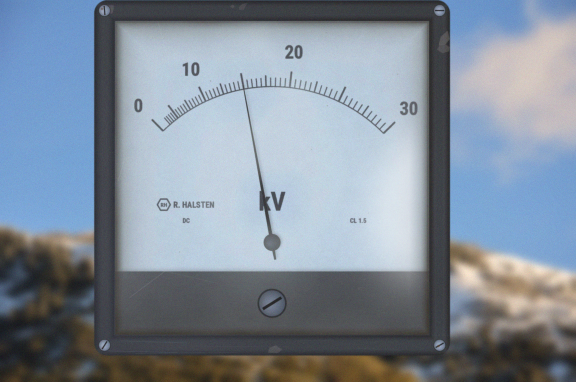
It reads 15 kV
